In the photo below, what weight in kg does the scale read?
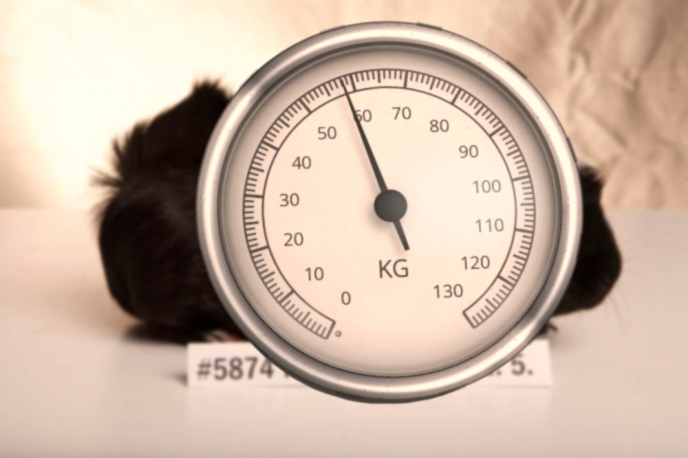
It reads 58 kg
